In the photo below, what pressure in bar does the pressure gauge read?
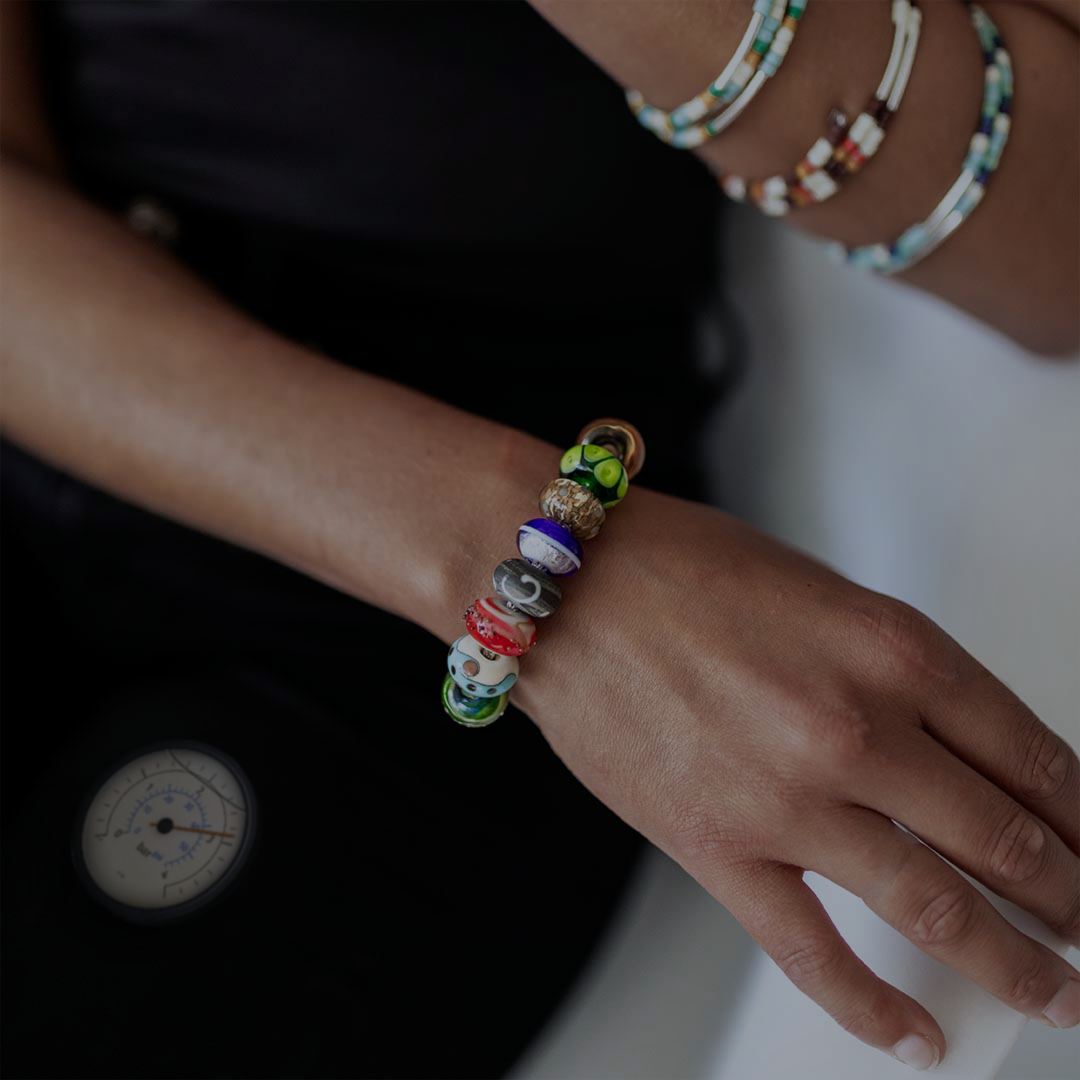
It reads 2.9 bar
